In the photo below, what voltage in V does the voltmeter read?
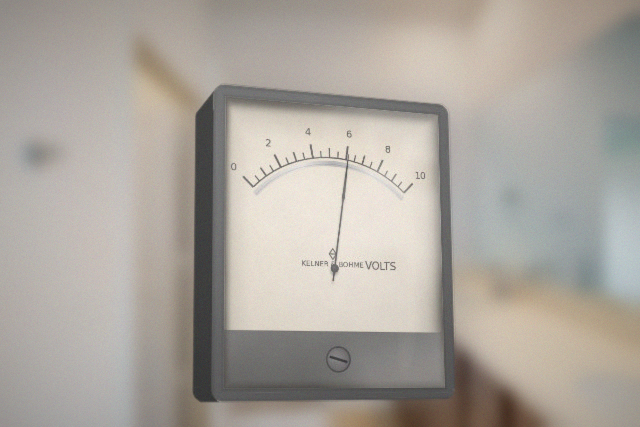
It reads 6 V
